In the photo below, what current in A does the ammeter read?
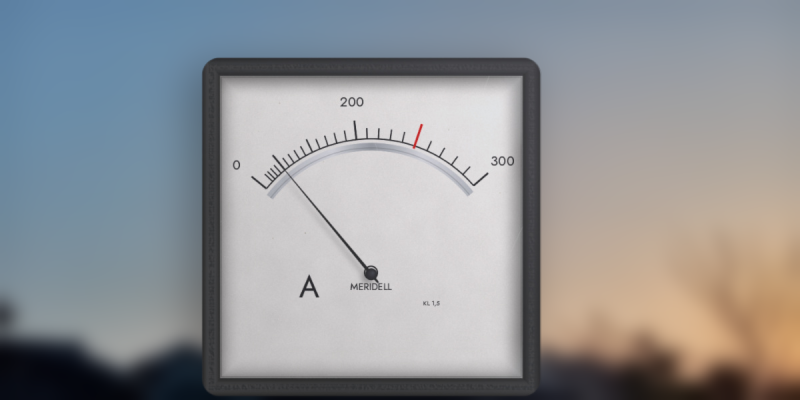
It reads 100 A
